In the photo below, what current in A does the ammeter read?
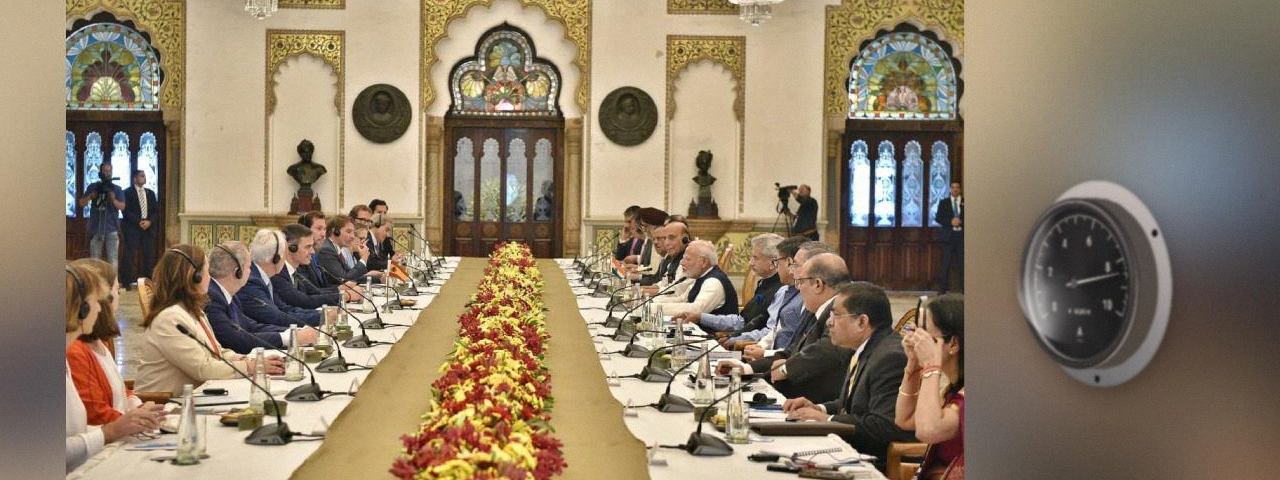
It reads 8.5 A
